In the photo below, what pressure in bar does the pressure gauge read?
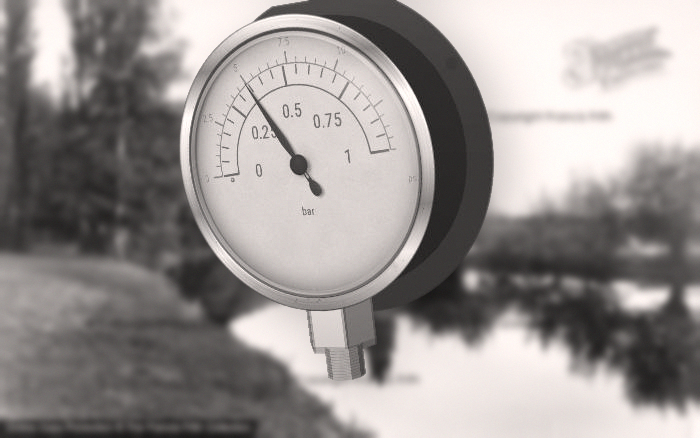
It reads 0.35 bar
